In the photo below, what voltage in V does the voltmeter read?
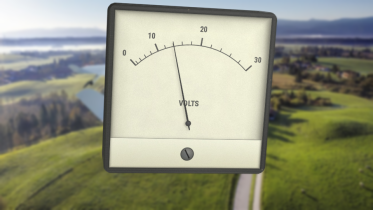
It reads 14 V
